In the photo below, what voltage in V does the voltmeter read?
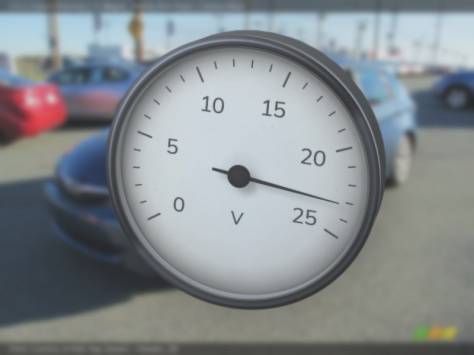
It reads 23 V
